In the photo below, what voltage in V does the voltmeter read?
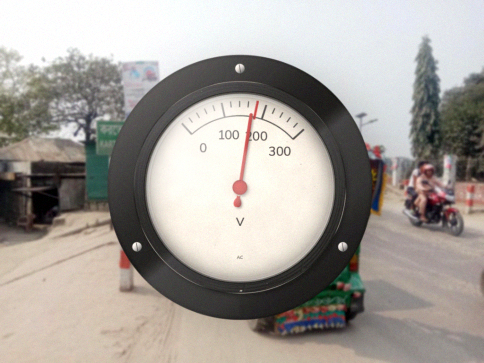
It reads 170 V
